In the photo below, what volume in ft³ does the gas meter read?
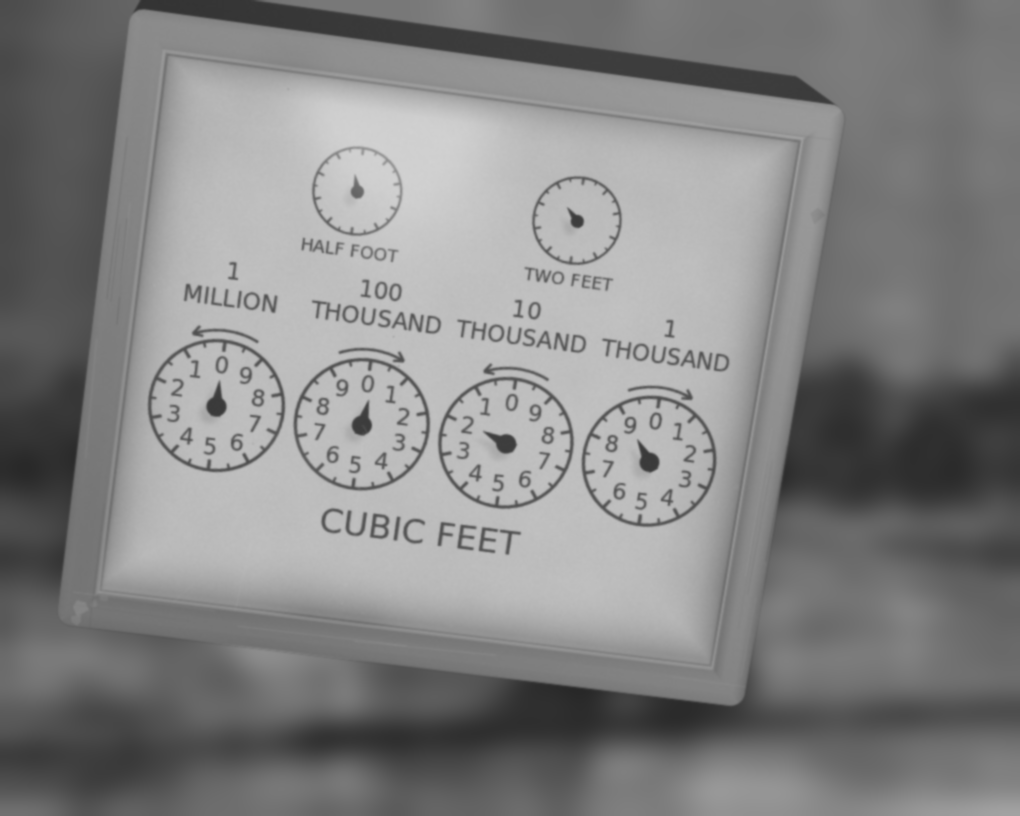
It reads 1900 ft³
